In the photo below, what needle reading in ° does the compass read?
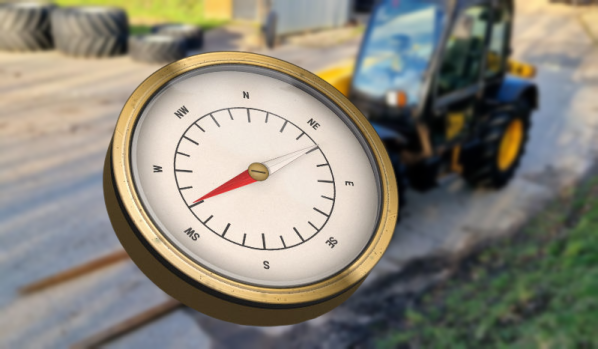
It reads 240 °
